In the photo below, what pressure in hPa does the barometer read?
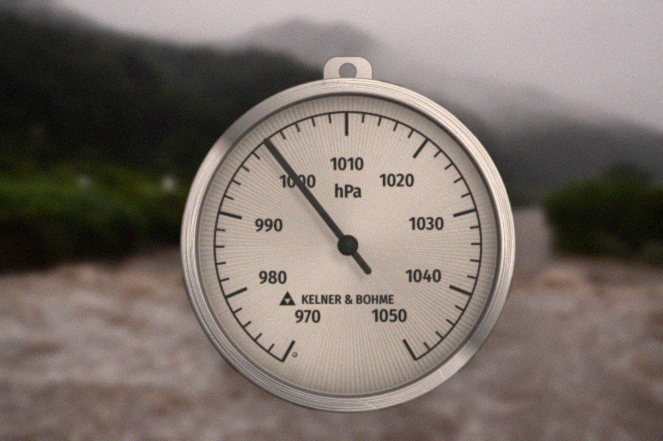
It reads 1000 hPa
